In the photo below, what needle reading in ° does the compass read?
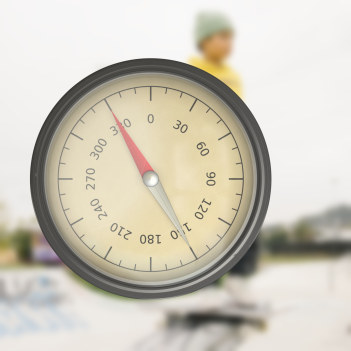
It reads 330 °
